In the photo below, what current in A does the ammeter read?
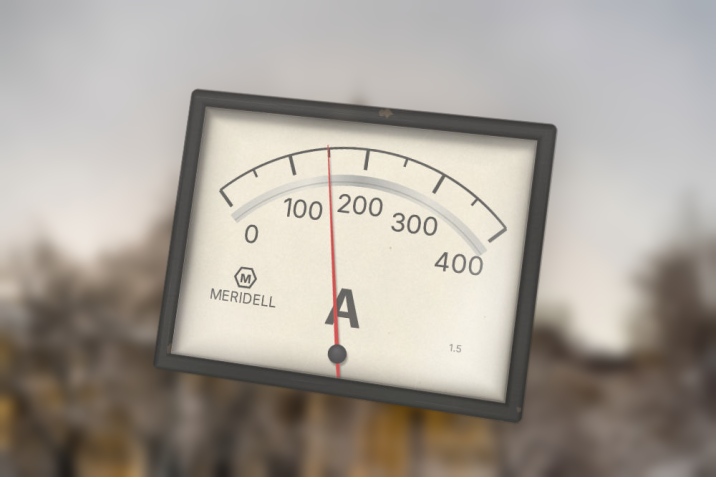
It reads 150 A
